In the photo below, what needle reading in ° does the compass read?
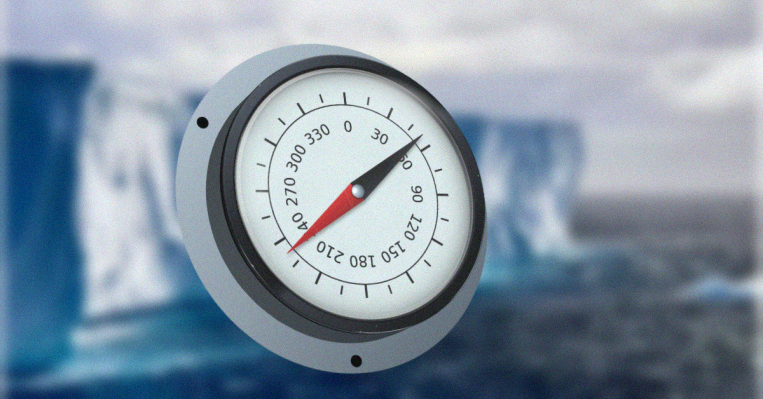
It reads 232.5 °
